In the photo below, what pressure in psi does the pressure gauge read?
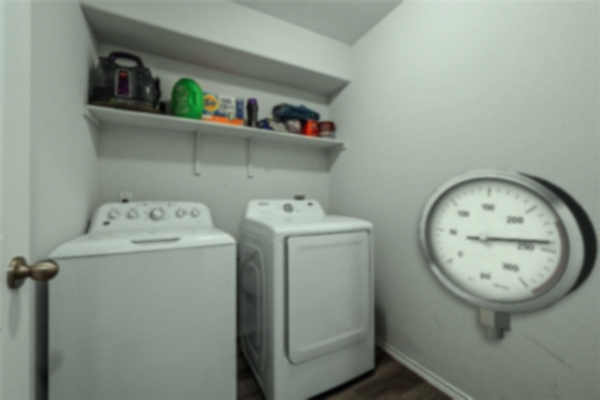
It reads 240 psi
